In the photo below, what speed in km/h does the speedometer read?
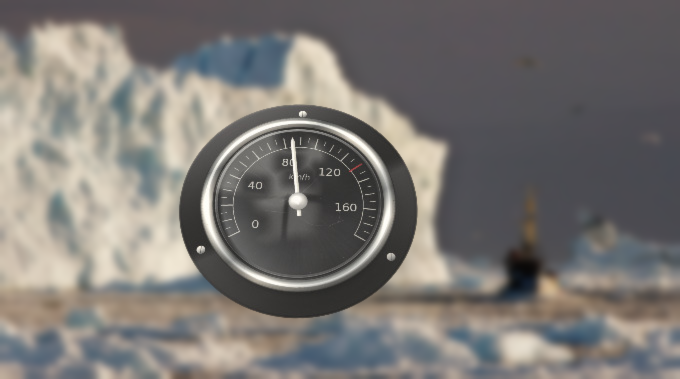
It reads 85 km/h
